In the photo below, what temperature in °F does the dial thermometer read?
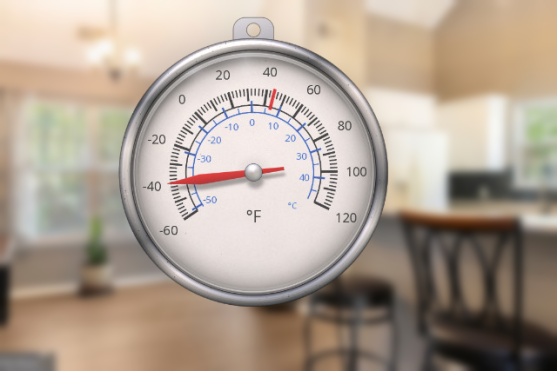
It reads -40 °F
